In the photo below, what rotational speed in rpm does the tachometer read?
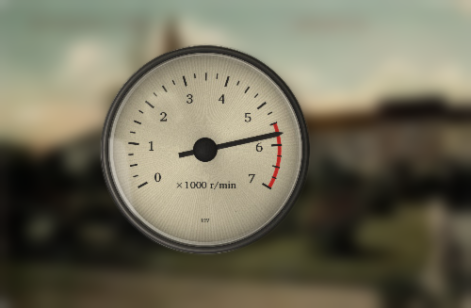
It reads 5750 rpm
